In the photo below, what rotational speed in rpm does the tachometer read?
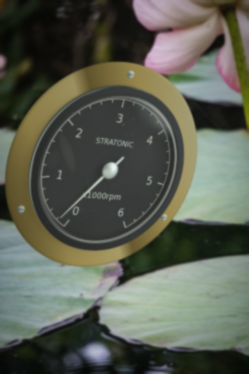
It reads 200 rpm
